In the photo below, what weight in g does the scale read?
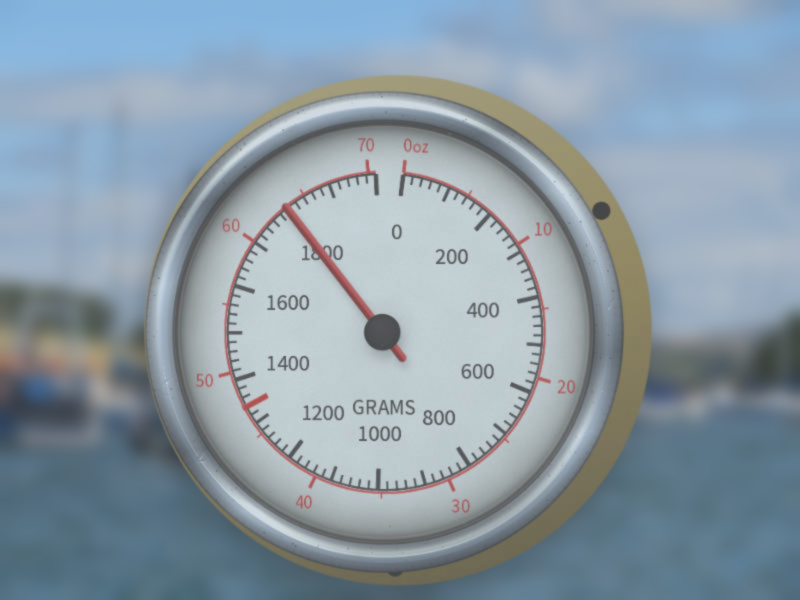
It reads 1800 g
